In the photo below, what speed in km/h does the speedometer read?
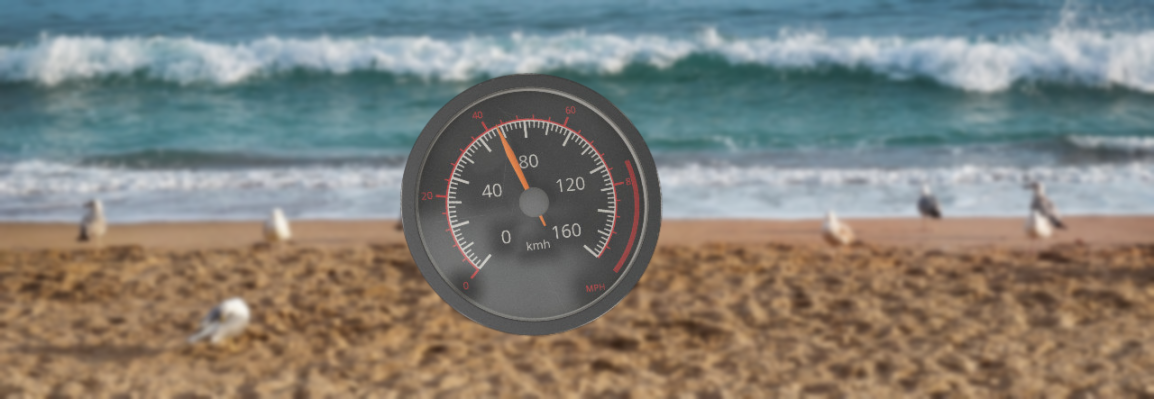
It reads 68 km/h
